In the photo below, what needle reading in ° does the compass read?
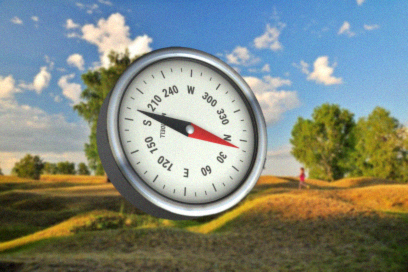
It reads 10 °
